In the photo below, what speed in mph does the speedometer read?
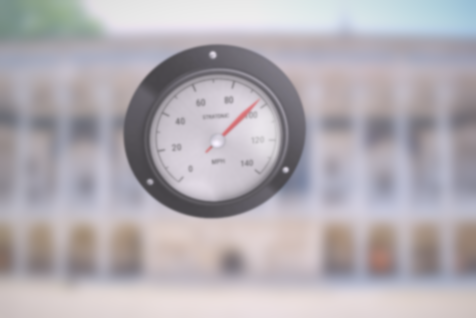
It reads 95 mph
